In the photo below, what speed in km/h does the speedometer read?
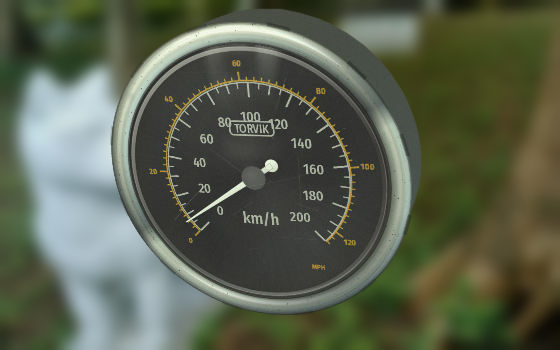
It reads 7.5 km/h
